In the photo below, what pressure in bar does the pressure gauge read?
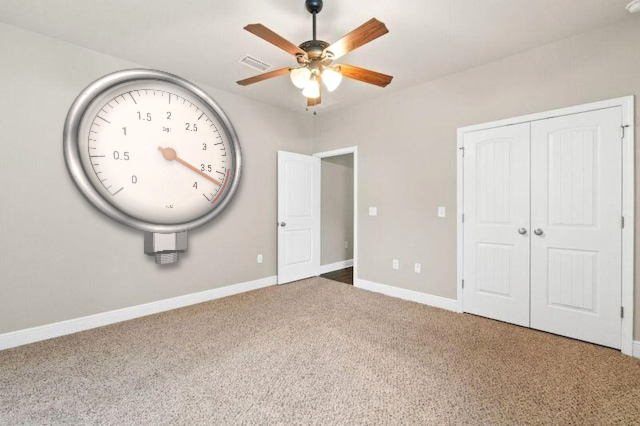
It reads 3.7 bar
